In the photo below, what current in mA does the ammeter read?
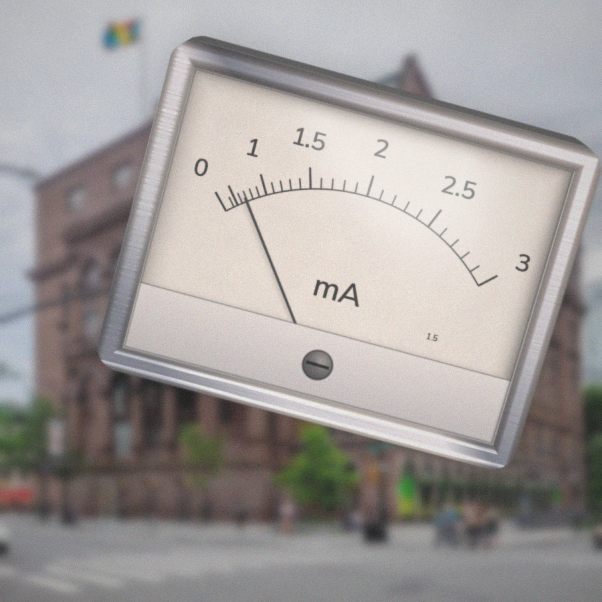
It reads 0.7 mA
